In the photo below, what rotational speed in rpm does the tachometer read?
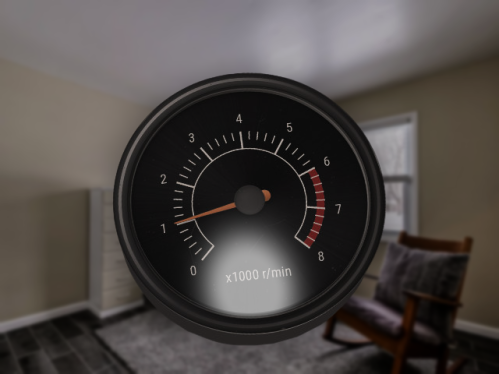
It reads 1000 rpm
